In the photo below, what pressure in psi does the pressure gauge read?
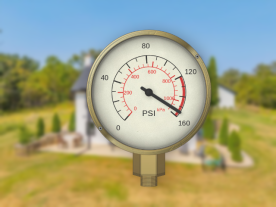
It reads 155 psi
